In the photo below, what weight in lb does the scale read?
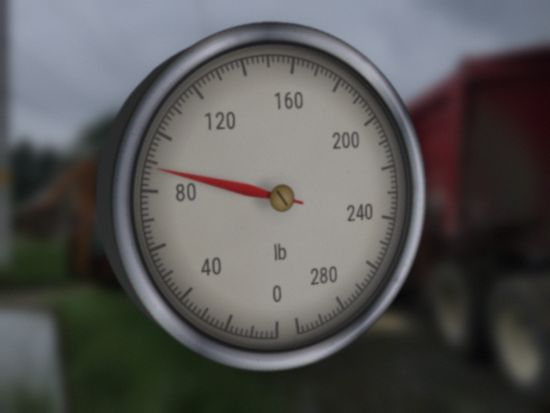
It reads 88 lb
